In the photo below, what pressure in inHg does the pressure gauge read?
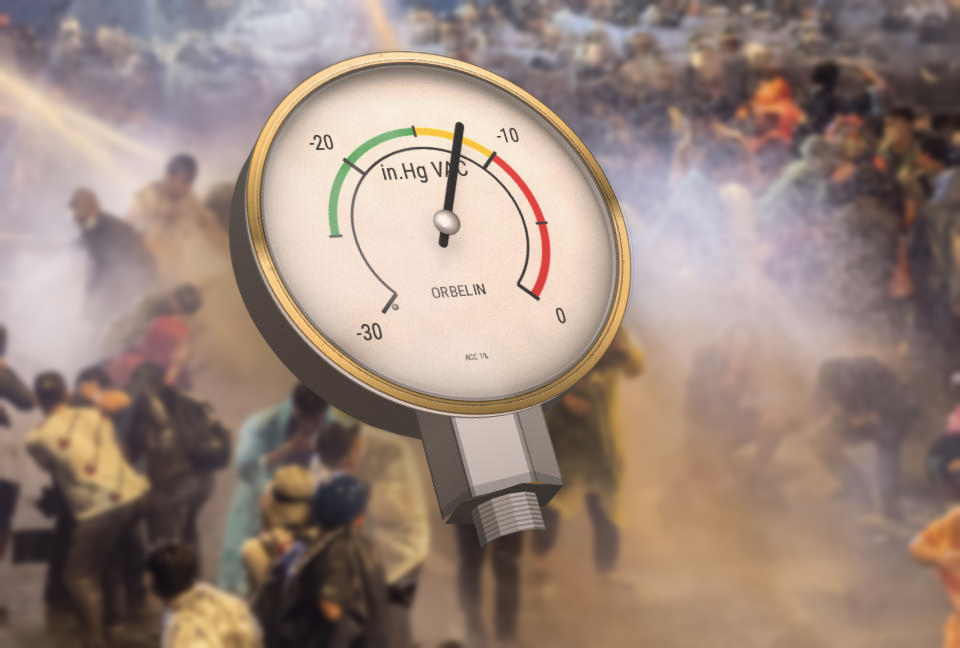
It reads -12.5 inHg
